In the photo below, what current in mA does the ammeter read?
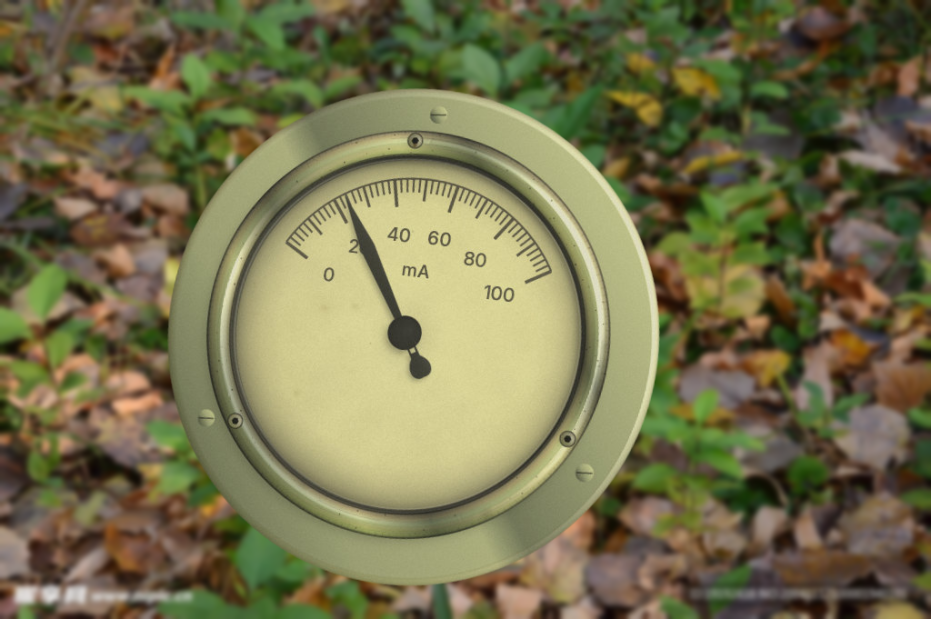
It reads 24 mA
